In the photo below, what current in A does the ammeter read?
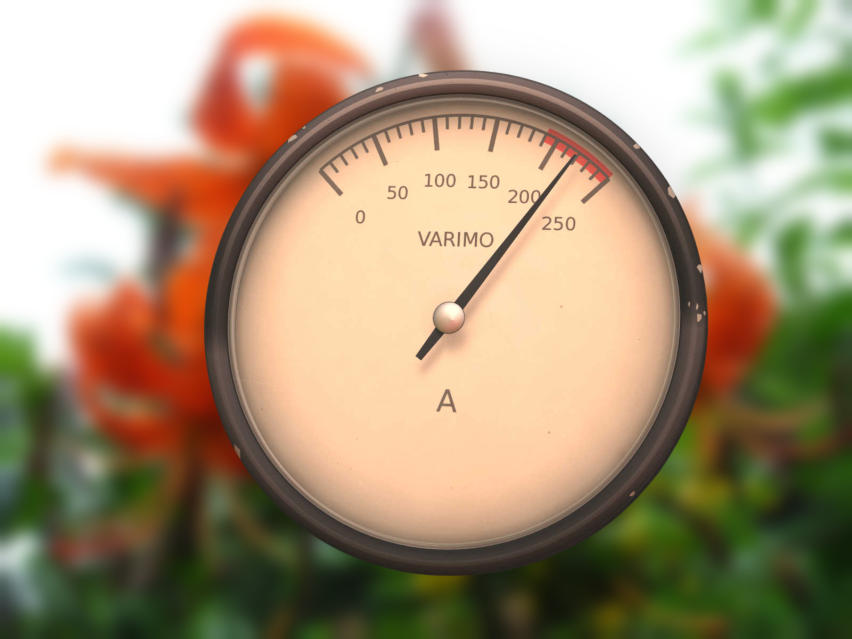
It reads 220 A
